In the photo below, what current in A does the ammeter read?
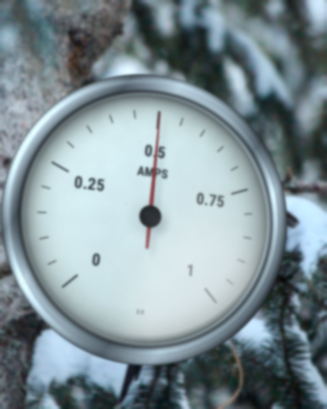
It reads 0.5 A
